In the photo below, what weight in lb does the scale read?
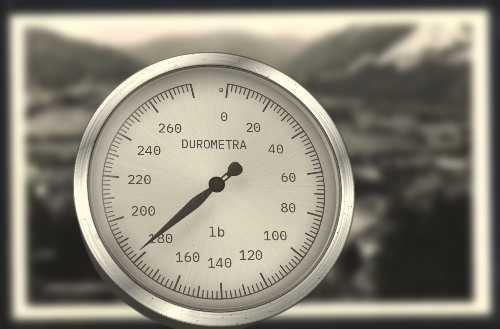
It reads 182 lb
